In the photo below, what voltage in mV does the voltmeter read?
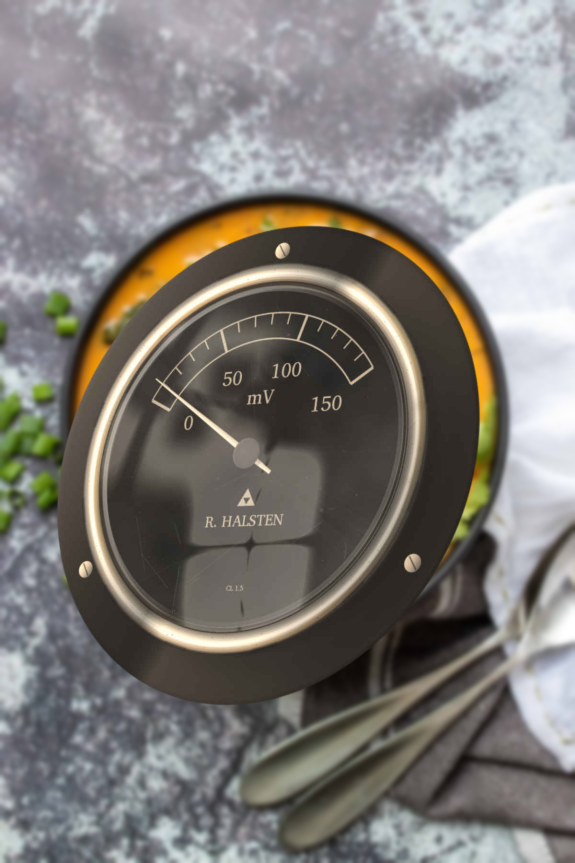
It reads 10 mV
